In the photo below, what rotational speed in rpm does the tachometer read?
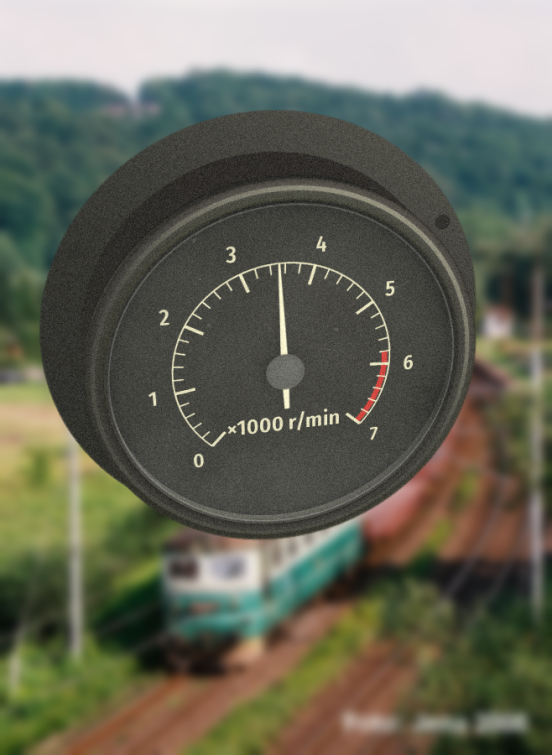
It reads 3500 rpm
